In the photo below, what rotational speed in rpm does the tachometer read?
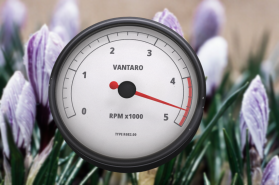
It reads 4700 rpm
